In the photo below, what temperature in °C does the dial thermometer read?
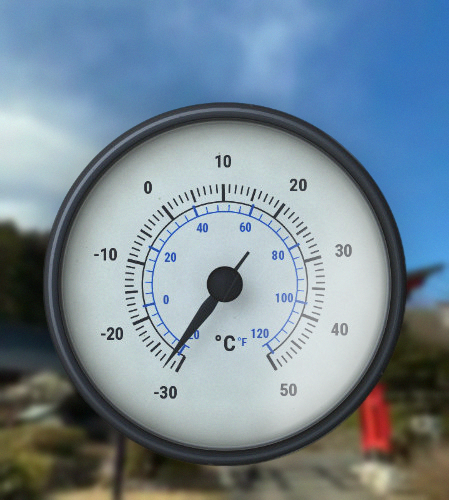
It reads -28 °C
